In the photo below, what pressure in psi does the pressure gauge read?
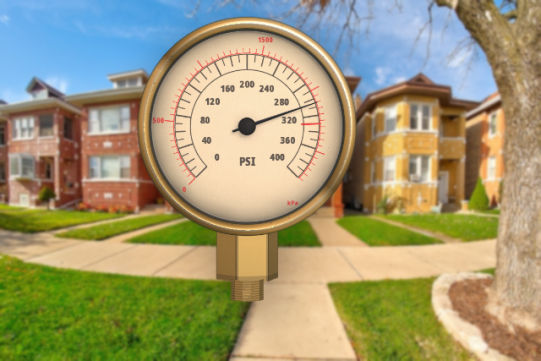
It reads 305 psi
